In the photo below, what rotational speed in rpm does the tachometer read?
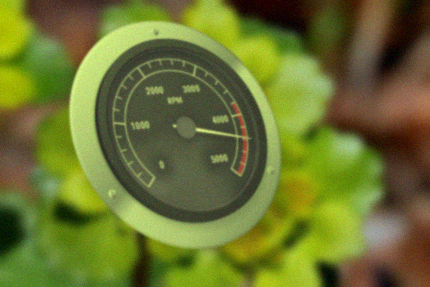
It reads 4400 rpm
